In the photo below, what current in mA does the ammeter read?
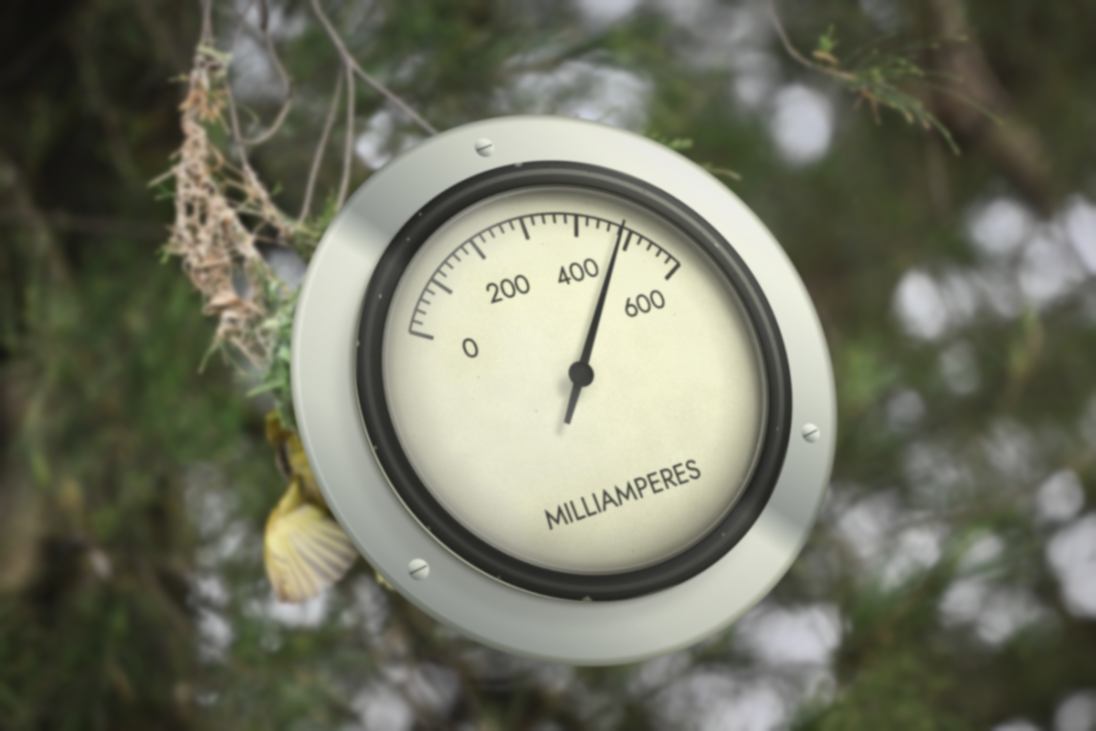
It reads 480 mA
